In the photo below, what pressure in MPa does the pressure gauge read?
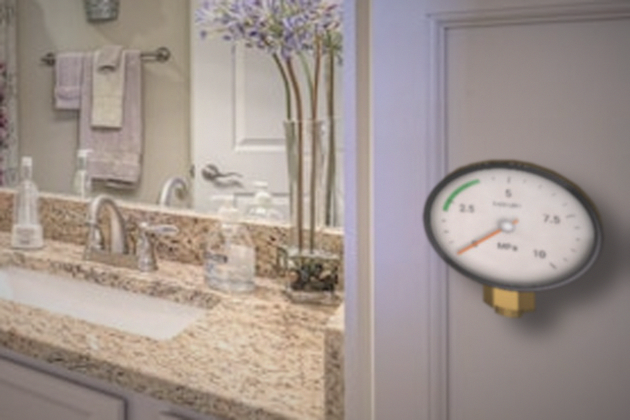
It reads 0 MPa
